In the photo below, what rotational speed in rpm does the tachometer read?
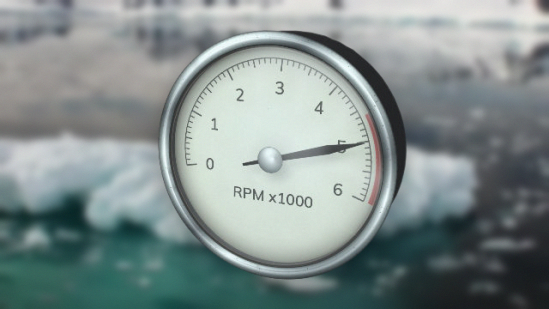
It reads 5000 rpm
